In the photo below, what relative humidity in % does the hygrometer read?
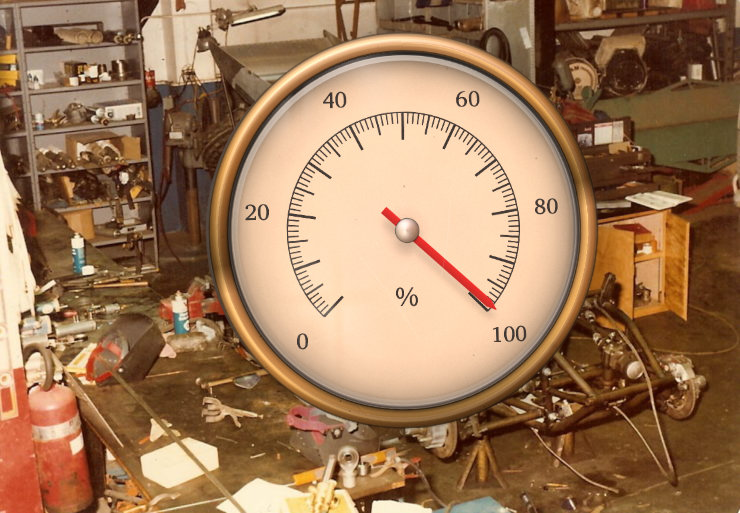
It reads 99 %
